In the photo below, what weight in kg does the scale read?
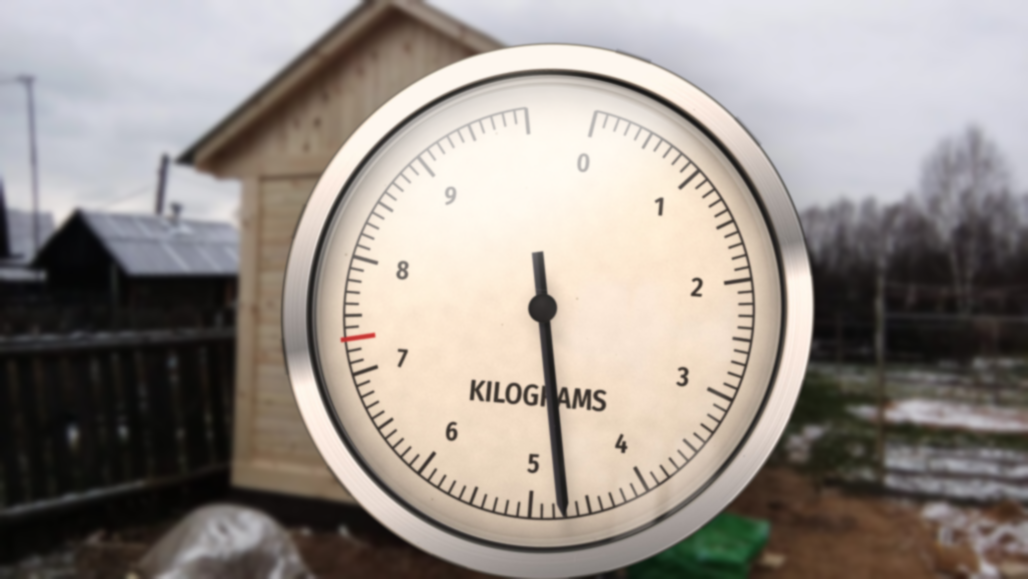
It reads 4.7 kg
